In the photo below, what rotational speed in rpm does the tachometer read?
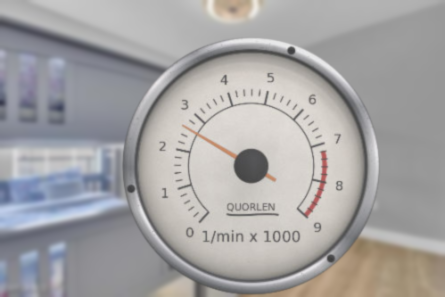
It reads 2600 rpm
